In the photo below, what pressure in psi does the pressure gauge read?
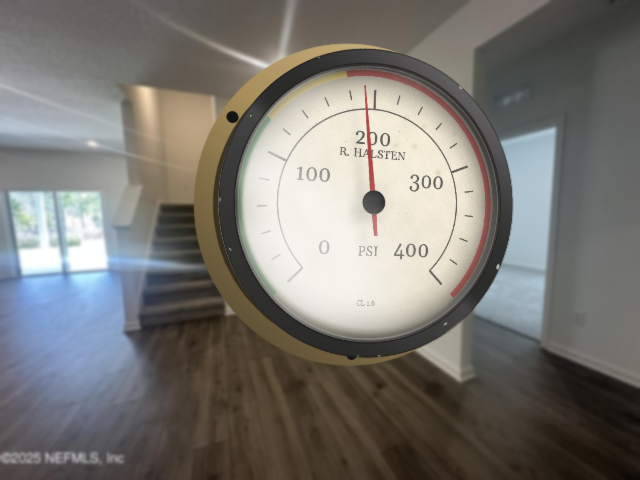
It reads 190 psi
